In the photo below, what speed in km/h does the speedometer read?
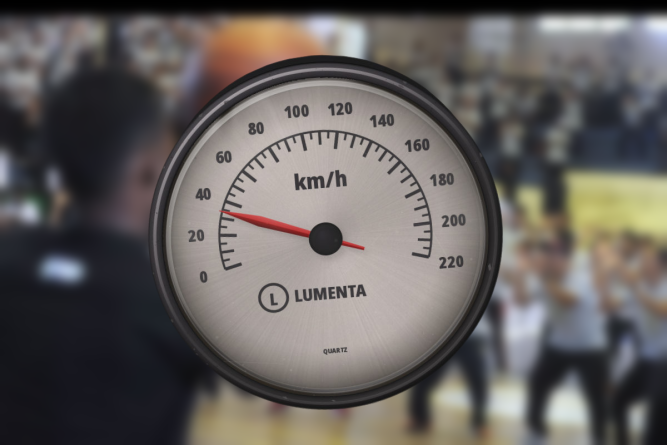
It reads 35 km/h
